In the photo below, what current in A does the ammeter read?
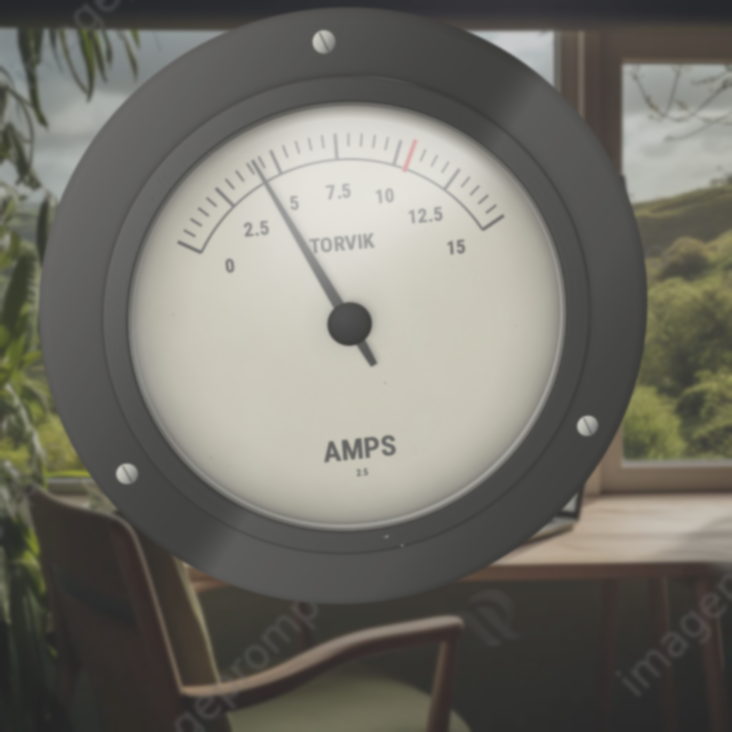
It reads 4.25 A
